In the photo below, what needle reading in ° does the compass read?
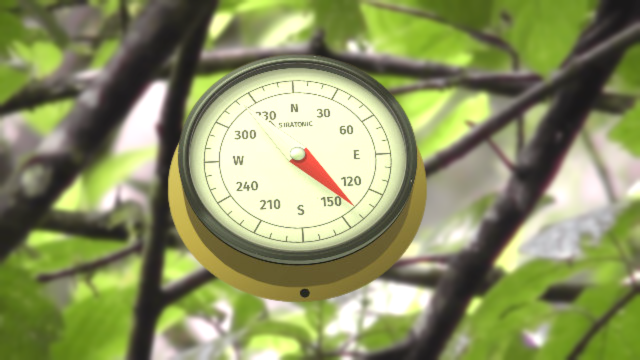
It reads 140 °
